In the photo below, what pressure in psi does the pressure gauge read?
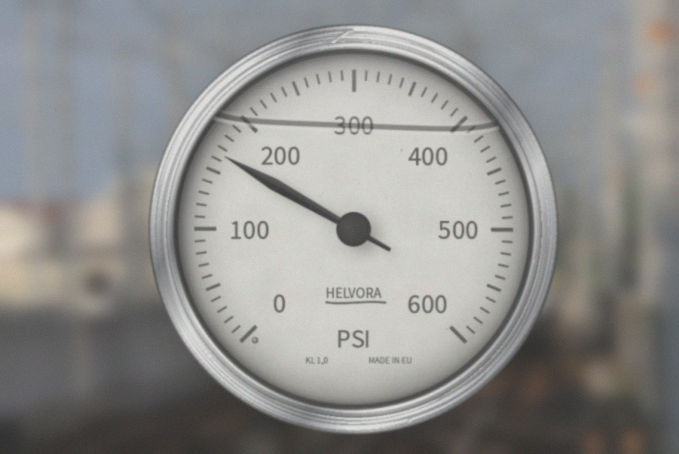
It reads 165 psi
